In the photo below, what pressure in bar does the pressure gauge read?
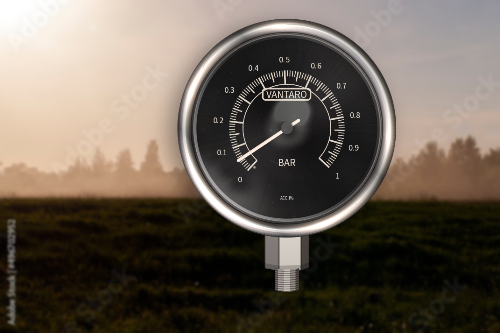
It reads 0.05 bar
